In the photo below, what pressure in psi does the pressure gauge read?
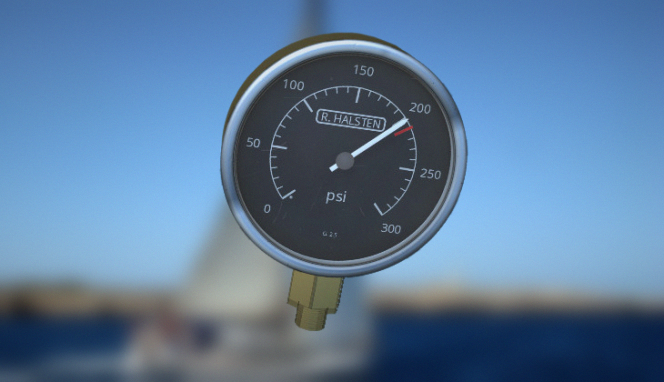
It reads 200 psi
